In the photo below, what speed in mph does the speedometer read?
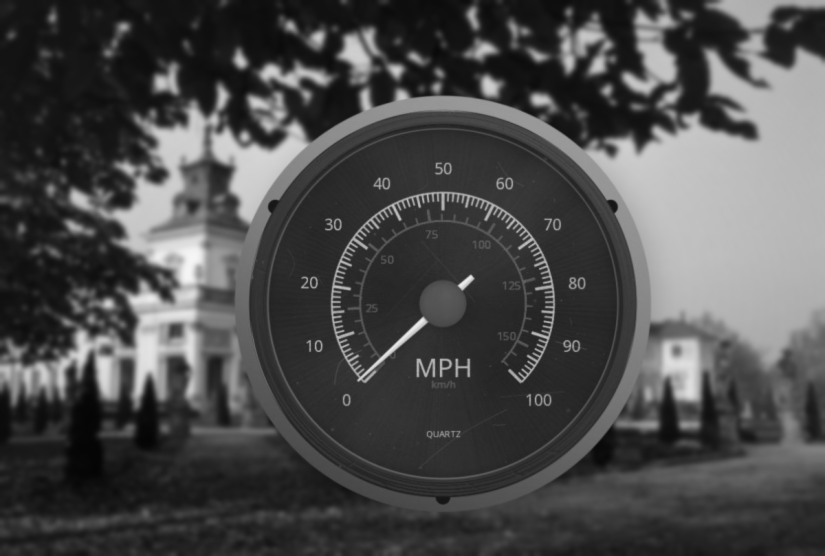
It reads 1 mph
